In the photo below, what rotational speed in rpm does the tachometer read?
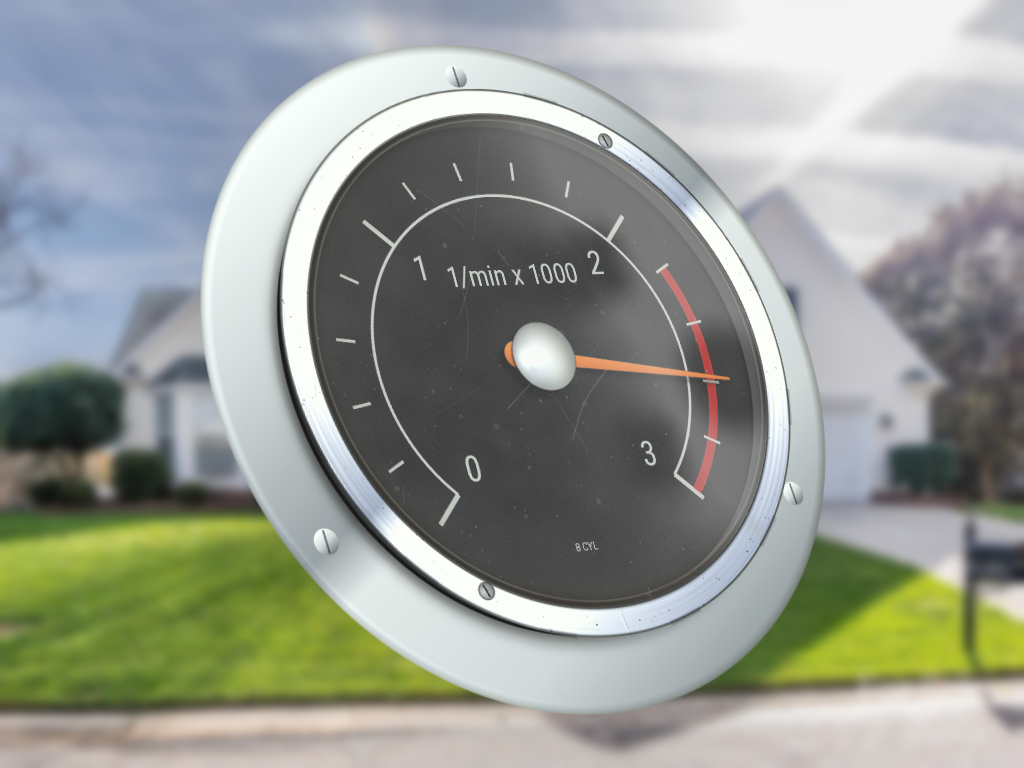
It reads 2600 rpm
